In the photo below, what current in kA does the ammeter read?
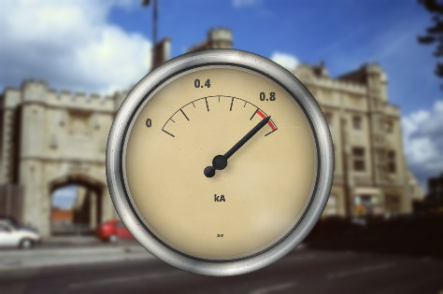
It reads 0.9 kA
